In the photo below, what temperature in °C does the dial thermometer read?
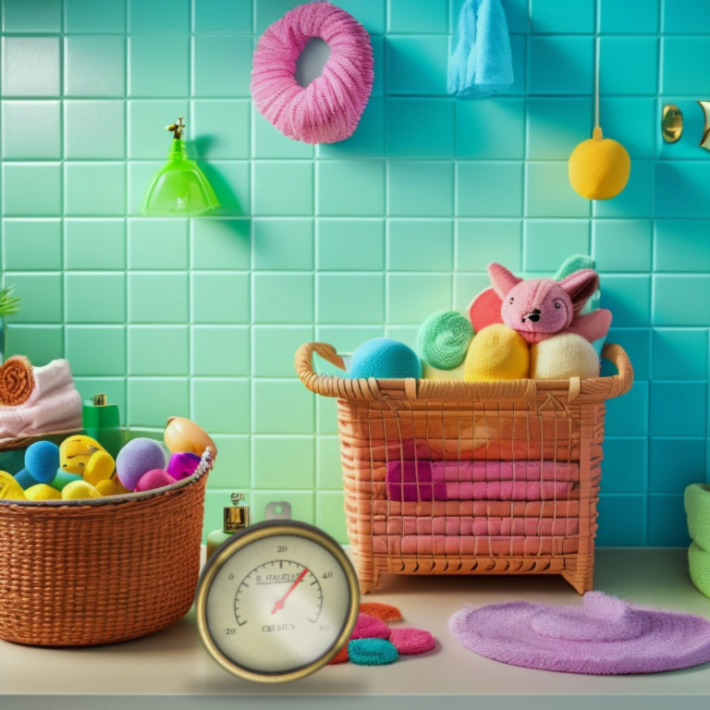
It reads 32 °C
